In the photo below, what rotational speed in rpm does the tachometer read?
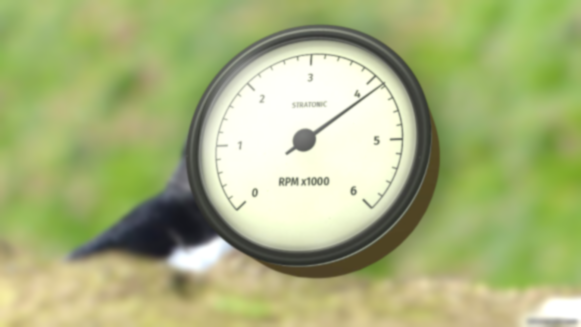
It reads 4200 rpm
